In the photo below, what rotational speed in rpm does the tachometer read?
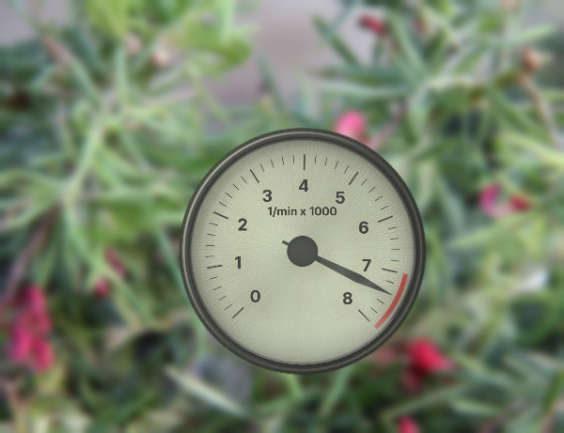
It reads 7400 rpm
